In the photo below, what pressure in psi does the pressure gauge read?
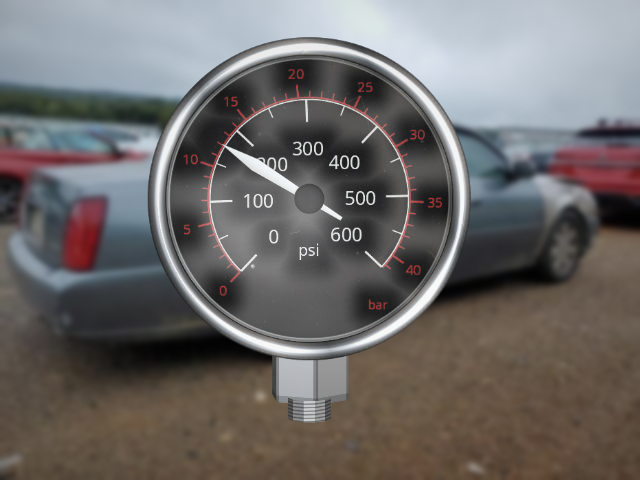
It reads 175 psi
